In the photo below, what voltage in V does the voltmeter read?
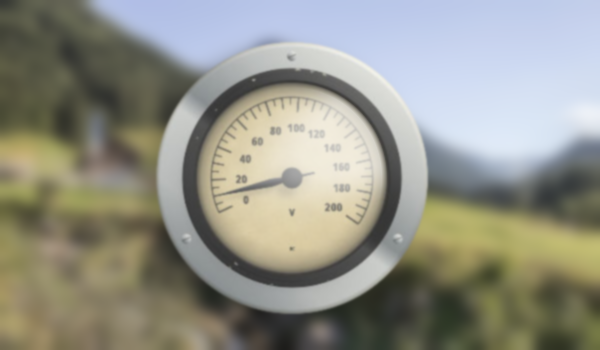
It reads 10 V
